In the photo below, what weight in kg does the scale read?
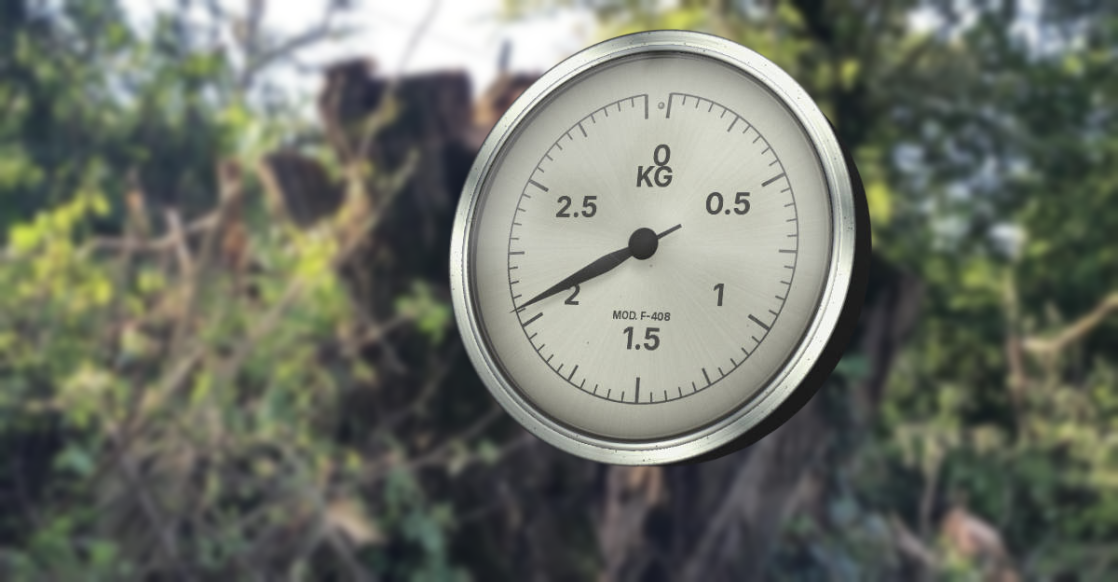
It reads 2.05 kg
